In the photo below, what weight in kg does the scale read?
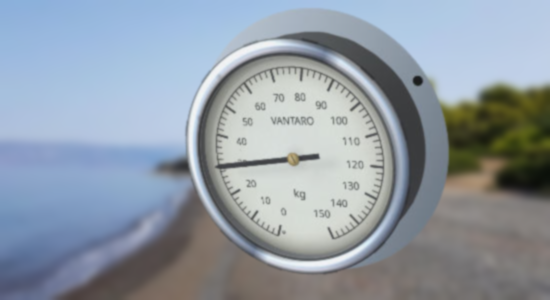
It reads 30 kg
